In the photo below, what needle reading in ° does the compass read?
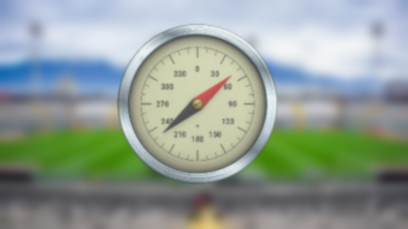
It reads 50 °
